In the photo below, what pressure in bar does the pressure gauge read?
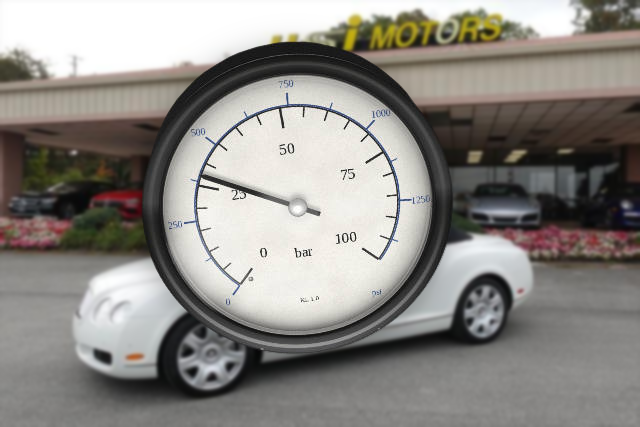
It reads 27.5 bar
